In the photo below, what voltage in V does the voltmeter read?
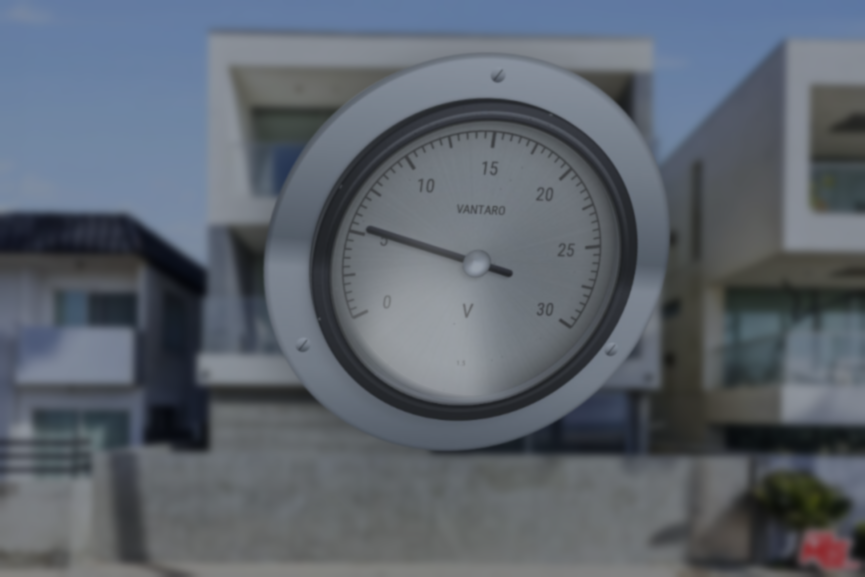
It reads 5.5 V
